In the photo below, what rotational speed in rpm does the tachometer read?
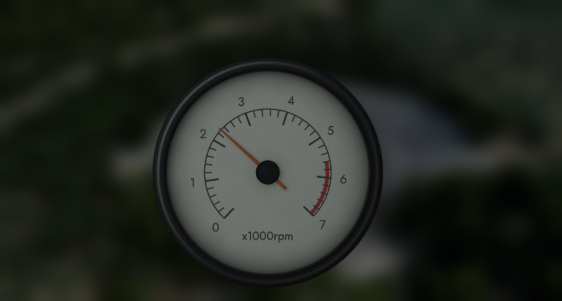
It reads 2300 rpm
